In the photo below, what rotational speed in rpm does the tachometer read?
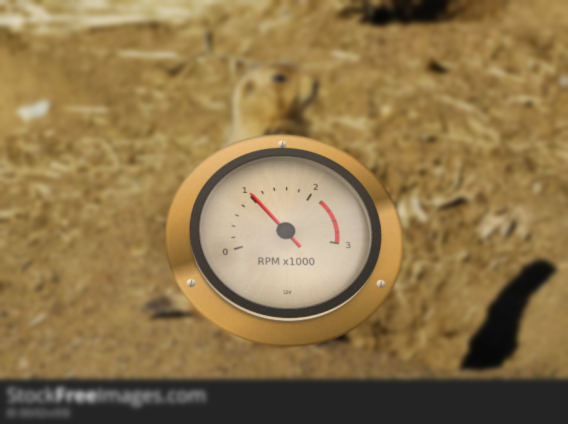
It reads 1000 rpm
